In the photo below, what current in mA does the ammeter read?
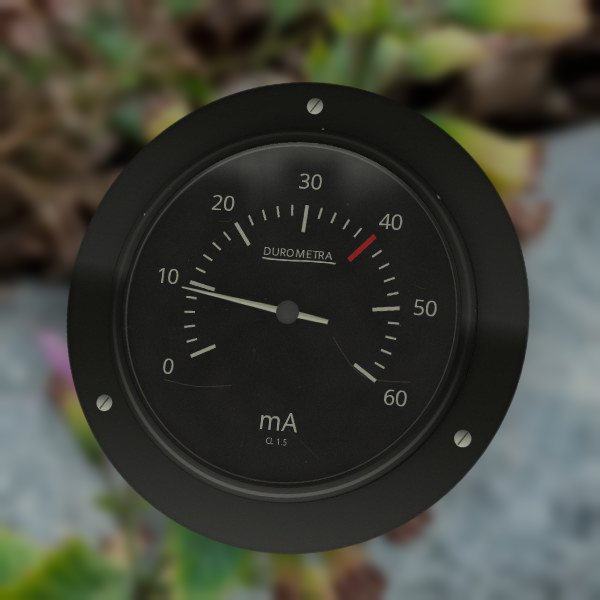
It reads 9 mA
